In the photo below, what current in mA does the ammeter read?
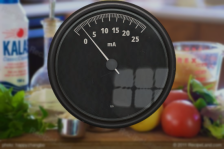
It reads 2.5 mA
